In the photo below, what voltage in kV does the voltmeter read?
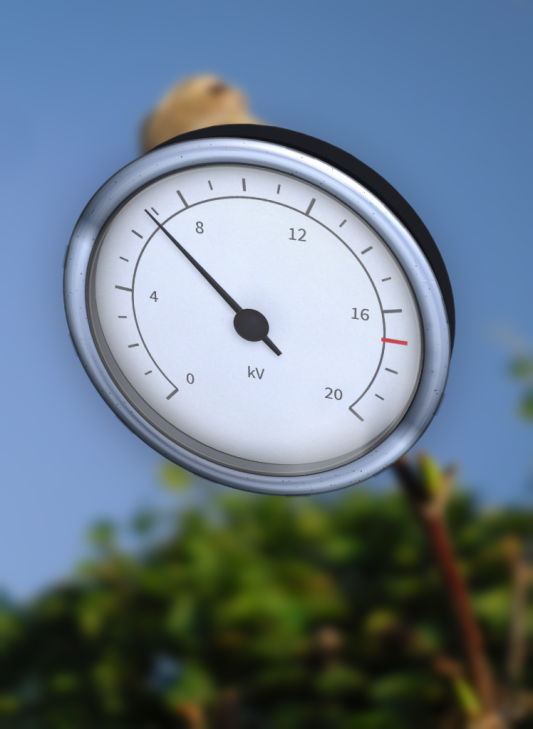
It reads 7 kV
